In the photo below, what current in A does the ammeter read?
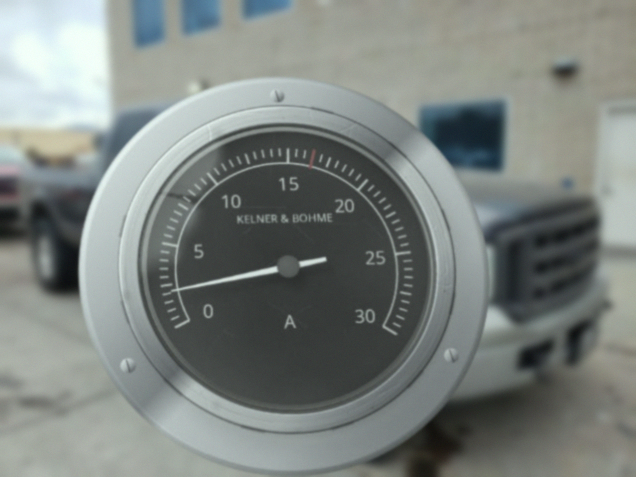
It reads 2 A
